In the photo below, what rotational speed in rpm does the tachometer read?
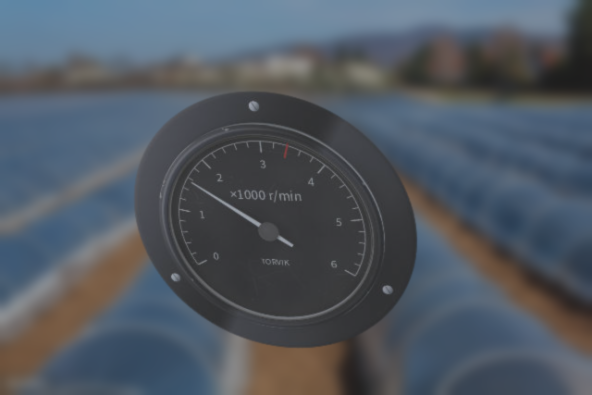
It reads 1600 rpm
